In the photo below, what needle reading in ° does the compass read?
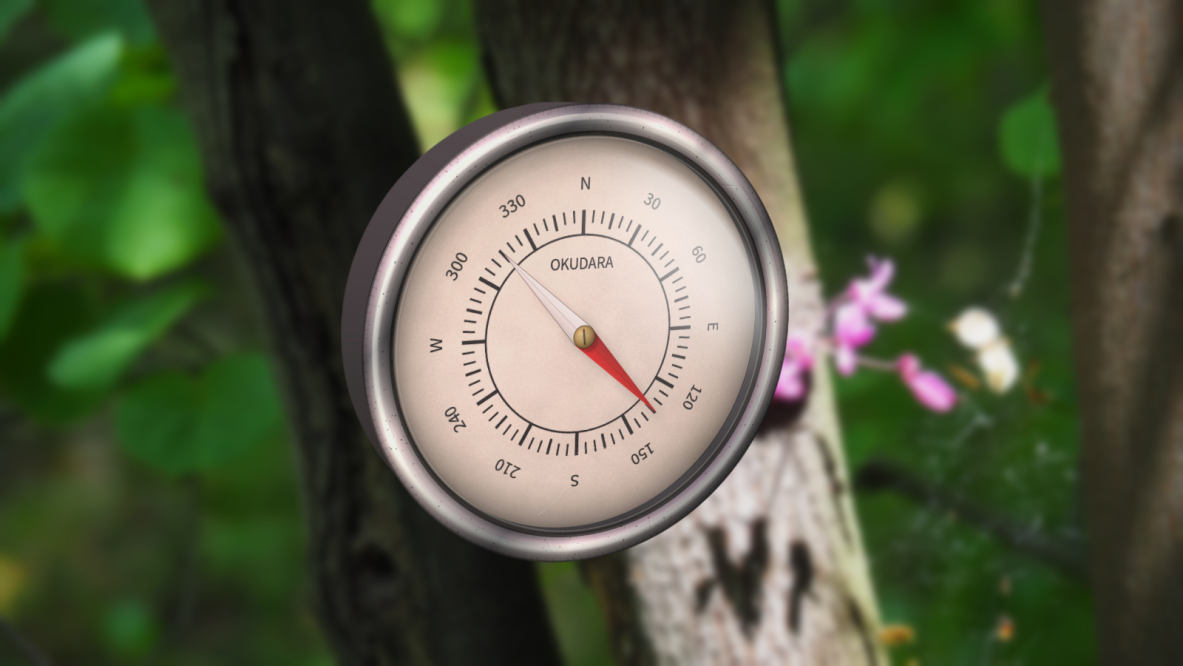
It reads 135 °
